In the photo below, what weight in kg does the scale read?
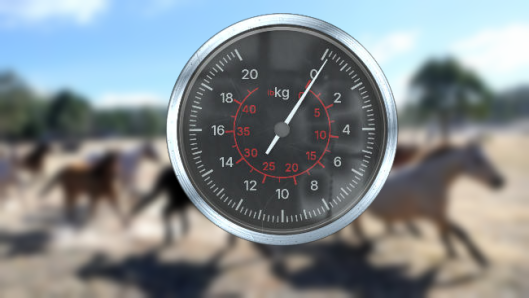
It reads 0.2 kg
